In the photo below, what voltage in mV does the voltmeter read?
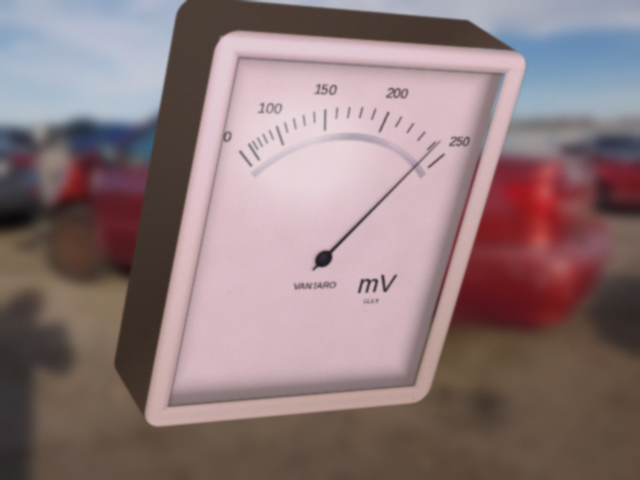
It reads 240 mV
